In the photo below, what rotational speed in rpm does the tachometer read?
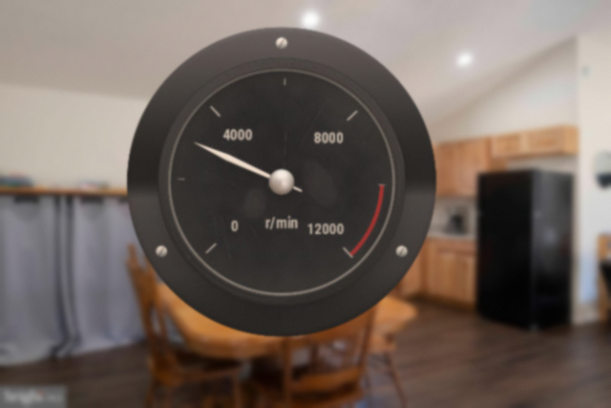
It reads 3000 rpm
